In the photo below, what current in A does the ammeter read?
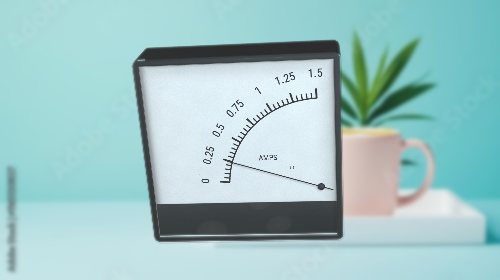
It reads 0.25 A
